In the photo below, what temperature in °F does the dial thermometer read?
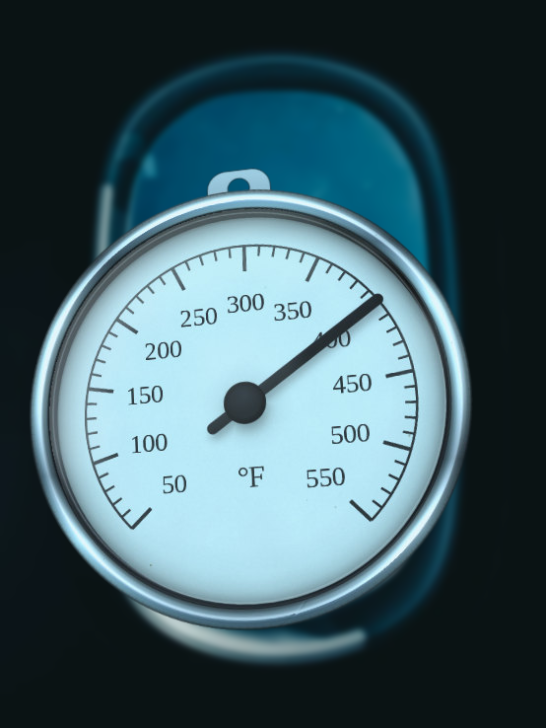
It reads 400 °F
